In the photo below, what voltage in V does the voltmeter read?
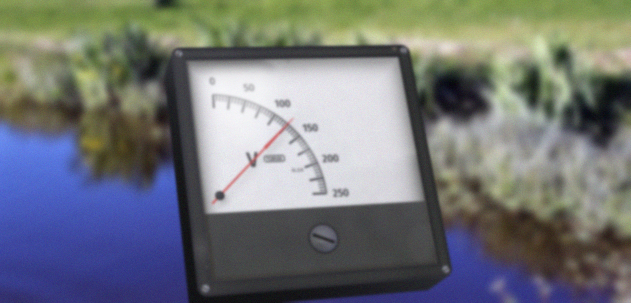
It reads 125 V
